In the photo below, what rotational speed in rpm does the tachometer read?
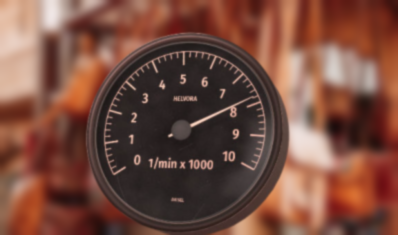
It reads 7800 rpm
